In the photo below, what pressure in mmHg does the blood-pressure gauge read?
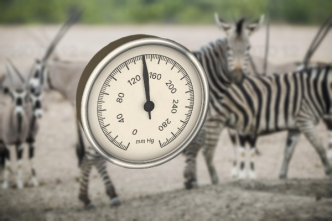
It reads 140 mmHg
